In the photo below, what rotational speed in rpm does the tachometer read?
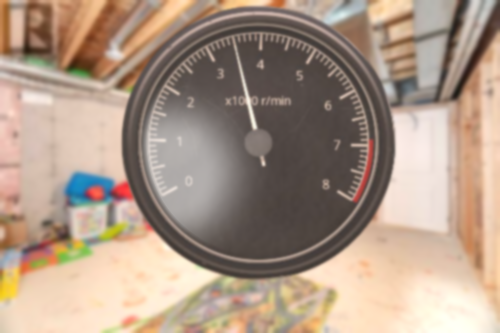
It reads 3500 rpm
